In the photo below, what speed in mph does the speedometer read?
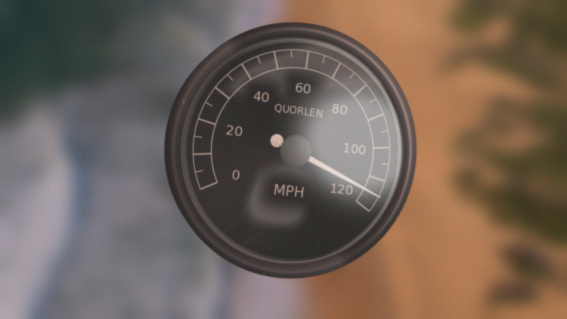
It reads 115 mph
